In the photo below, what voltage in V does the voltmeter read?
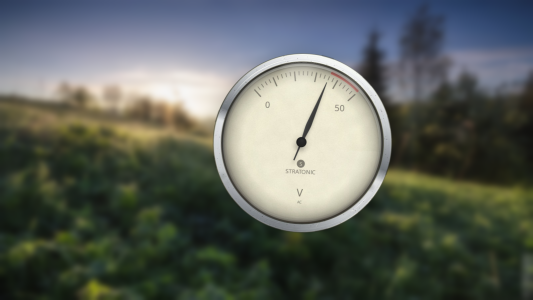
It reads 36 V
